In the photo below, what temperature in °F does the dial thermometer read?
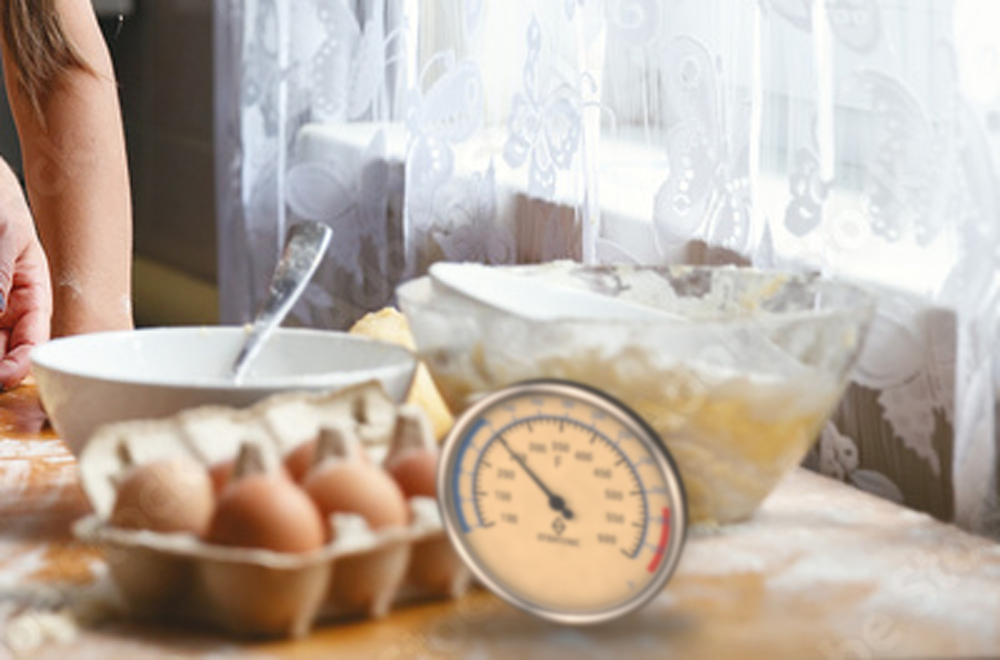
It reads 250 °F
